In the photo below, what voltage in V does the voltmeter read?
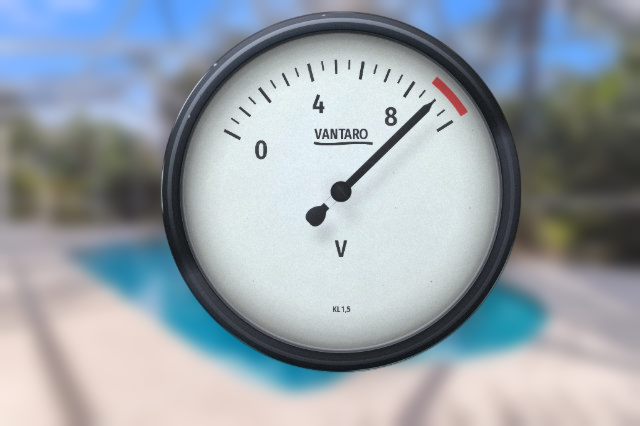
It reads 9 V
